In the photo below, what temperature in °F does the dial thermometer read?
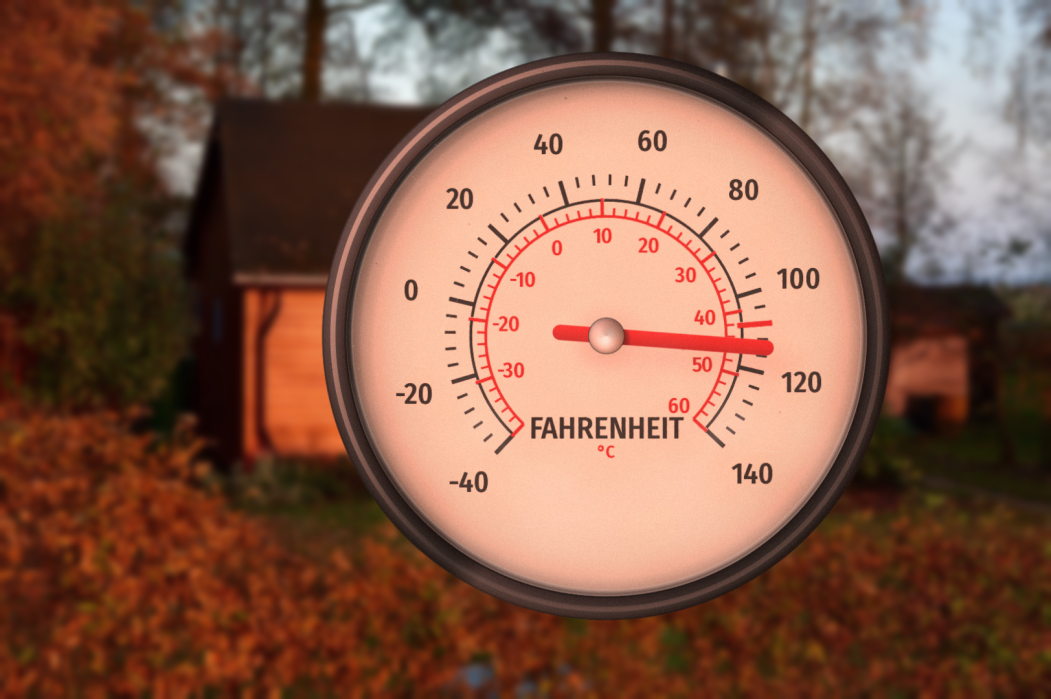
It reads 114 °F
